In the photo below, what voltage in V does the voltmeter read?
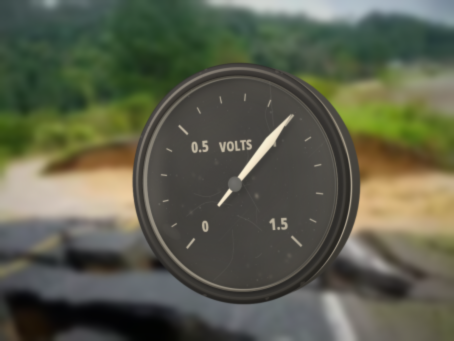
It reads 1 V
